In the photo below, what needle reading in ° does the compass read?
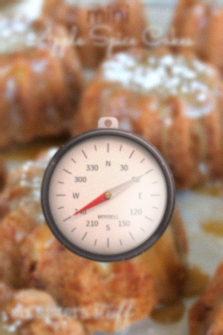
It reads 240 °
